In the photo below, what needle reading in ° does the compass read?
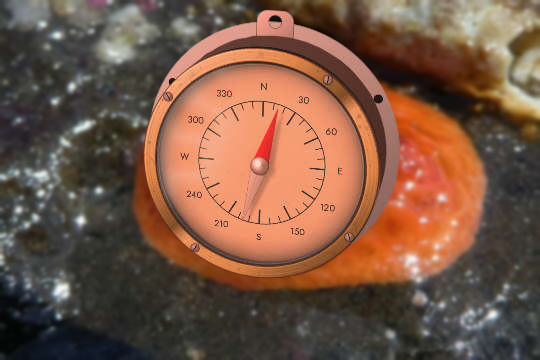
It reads 15 °
